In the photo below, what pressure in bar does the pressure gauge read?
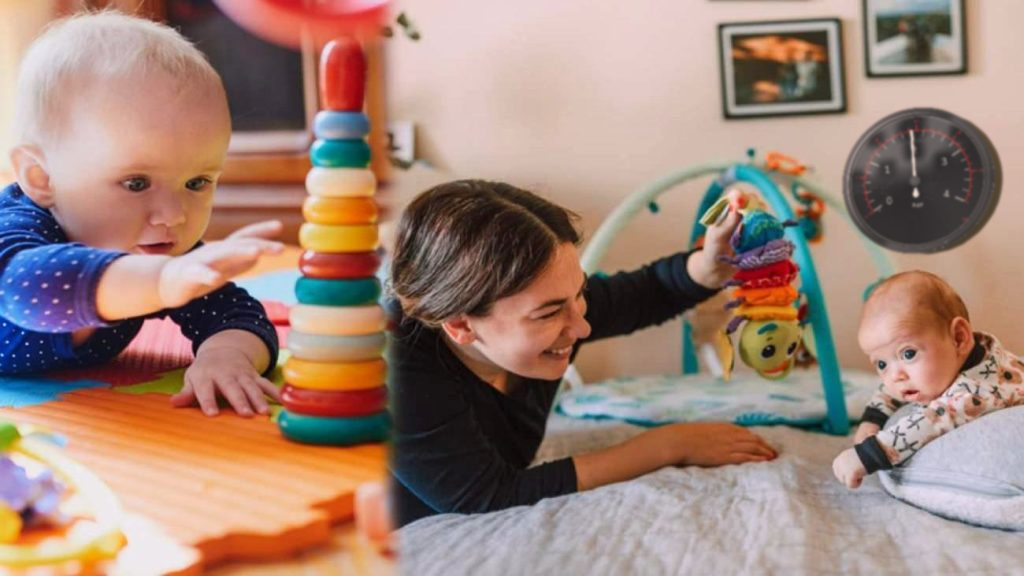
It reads 2 bar
